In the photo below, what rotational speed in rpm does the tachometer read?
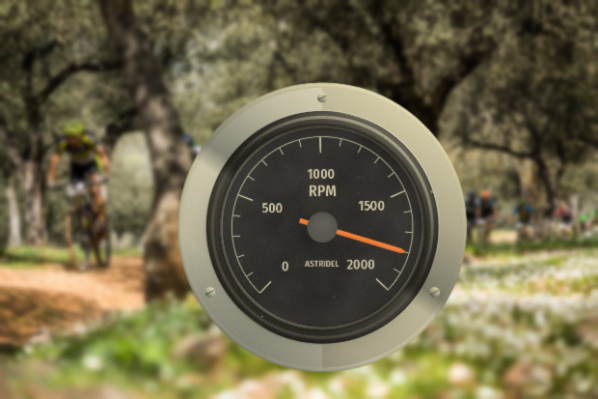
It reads 1800 rpm
